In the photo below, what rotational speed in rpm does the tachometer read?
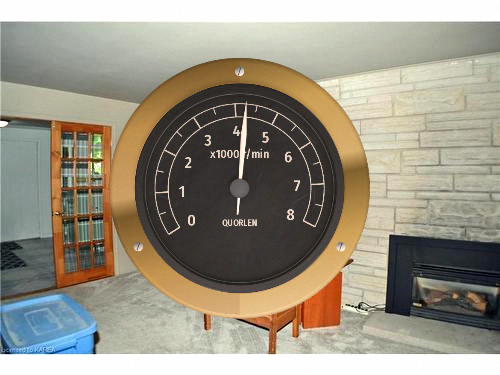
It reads 4250 rpm
